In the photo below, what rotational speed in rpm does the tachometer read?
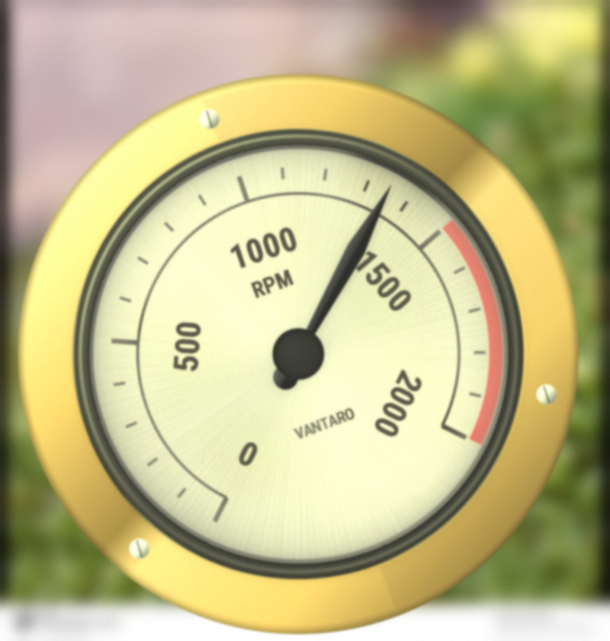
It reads 1350 rpm
